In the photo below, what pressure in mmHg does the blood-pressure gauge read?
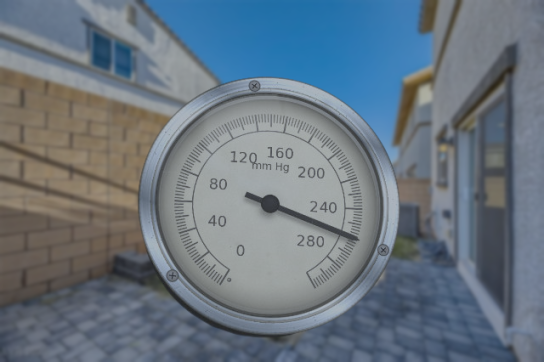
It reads 260 mmHg
